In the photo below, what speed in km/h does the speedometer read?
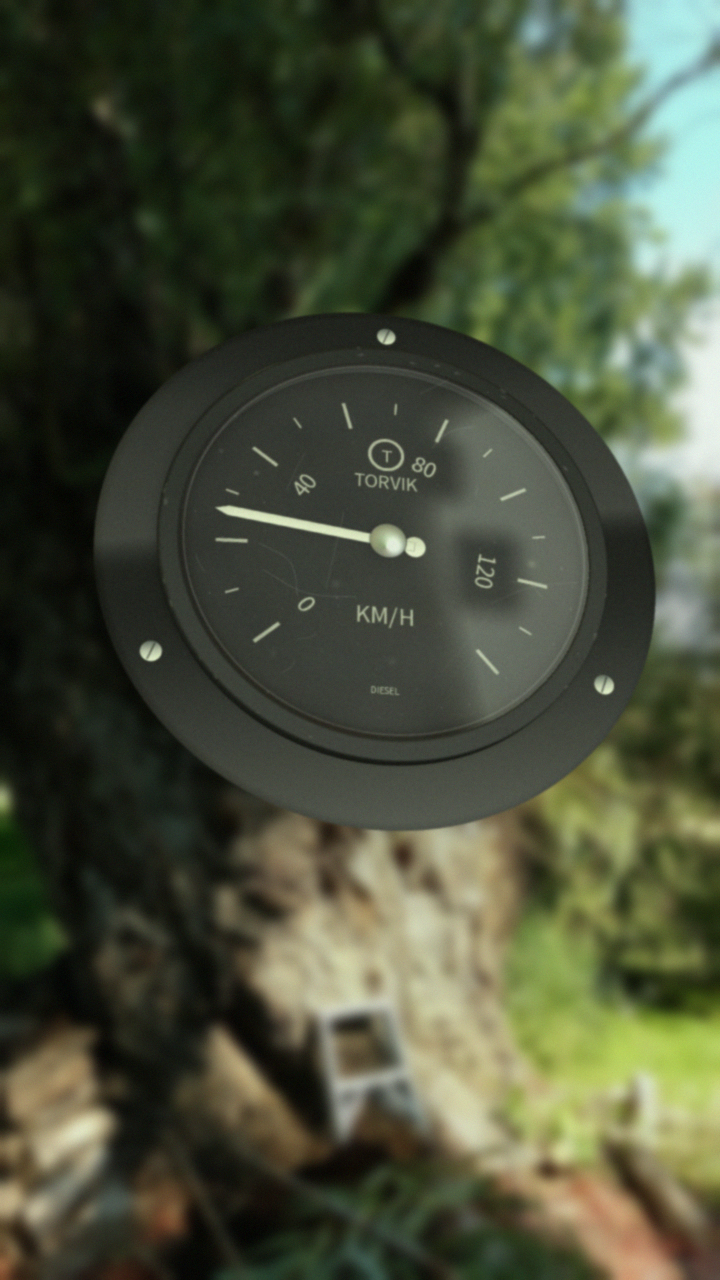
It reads 25 km/h
